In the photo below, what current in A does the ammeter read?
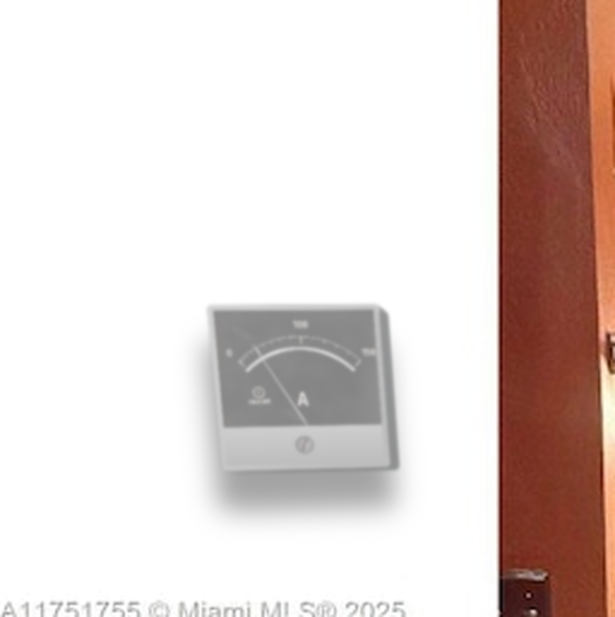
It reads 50 A
